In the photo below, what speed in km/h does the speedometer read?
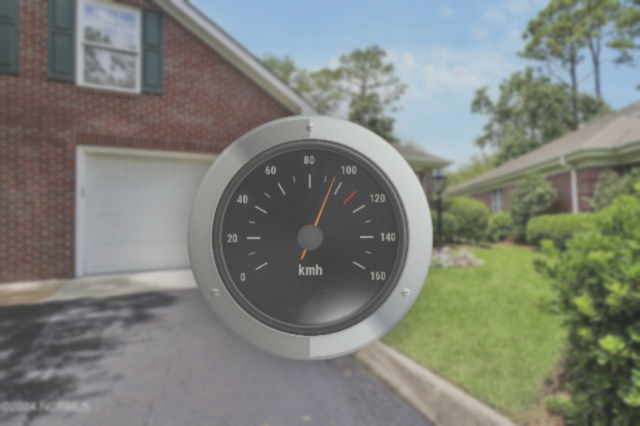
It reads 95 km/h
